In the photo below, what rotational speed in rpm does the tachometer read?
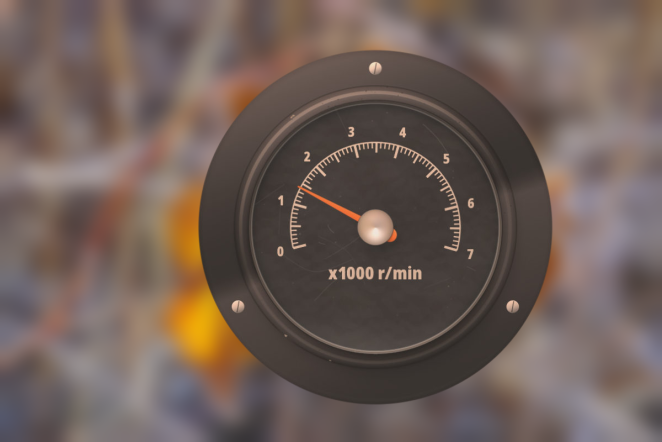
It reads 1400 rpm
